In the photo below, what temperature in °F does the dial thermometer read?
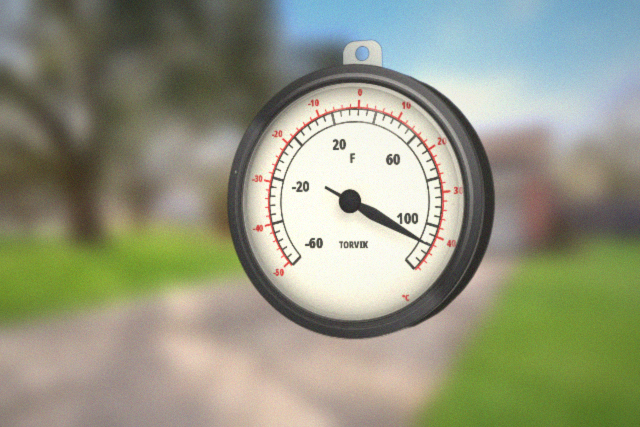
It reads 108 °F
